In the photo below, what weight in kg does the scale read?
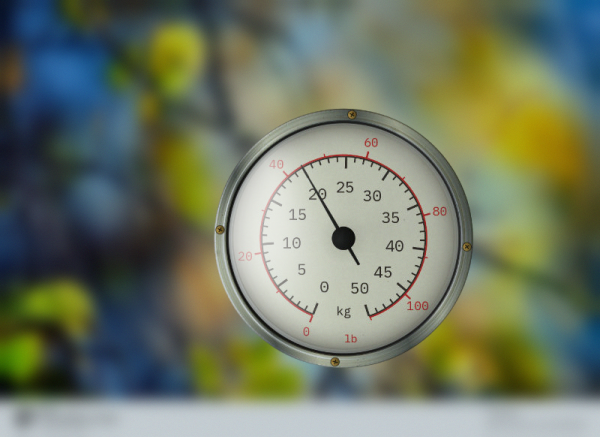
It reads 20 kg
